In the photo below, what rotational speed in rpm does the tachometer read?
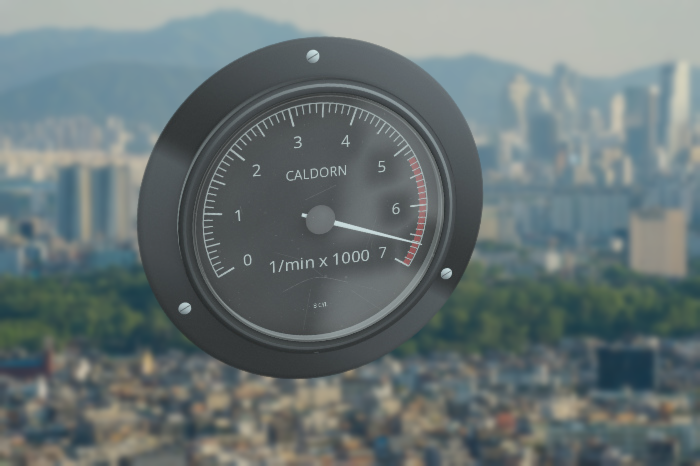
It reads 6600 rpm
